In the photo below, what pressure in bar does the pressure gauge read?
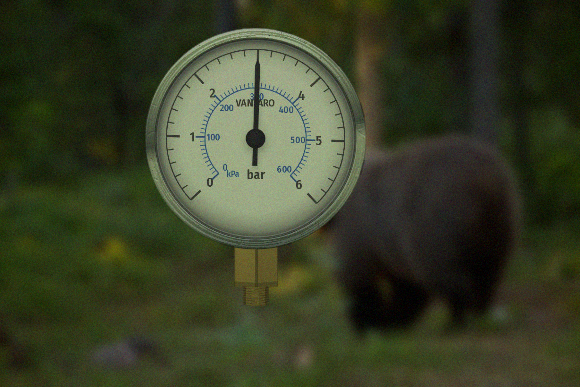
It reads 3 bar
